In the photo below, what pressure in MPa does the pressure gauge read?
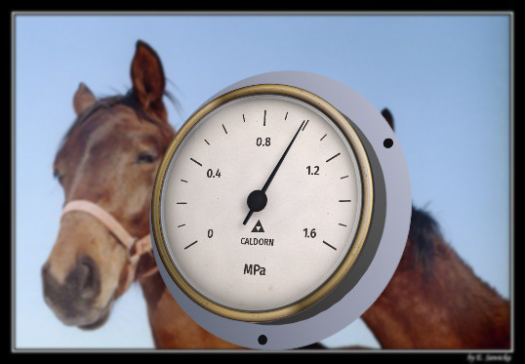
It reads 1 MPa
